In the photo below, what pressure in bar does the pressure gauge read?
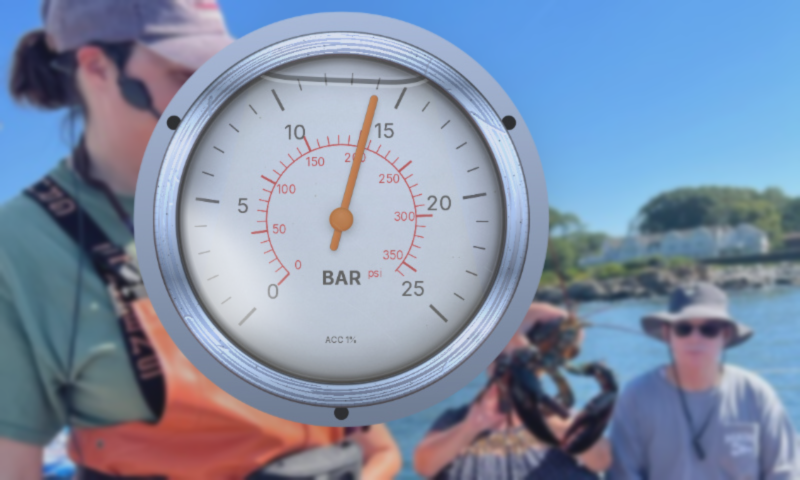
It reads 14 bar
